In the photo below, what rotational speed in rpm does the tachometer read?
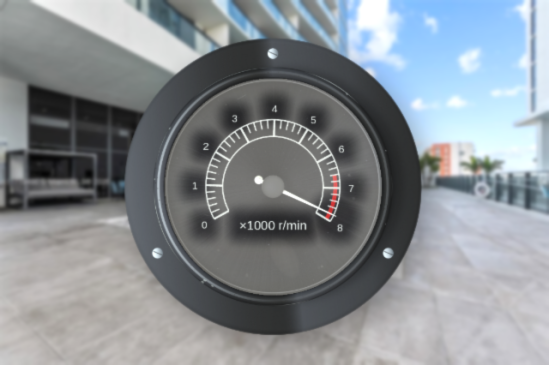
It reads 7800 rpm
